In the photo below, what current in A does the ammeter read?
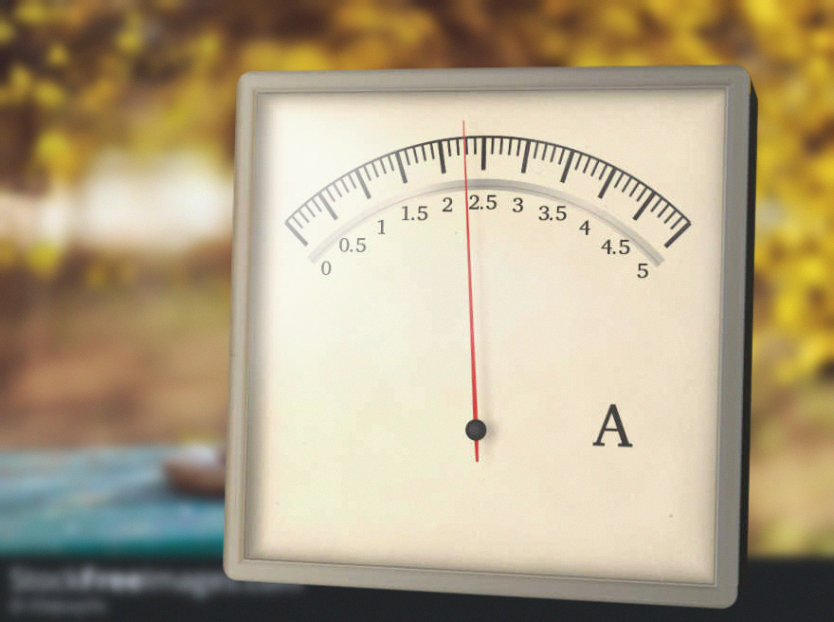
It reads 2.3 A
